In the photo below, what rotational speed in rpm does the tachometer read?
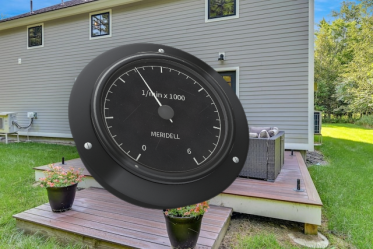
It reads 2400 rpm
